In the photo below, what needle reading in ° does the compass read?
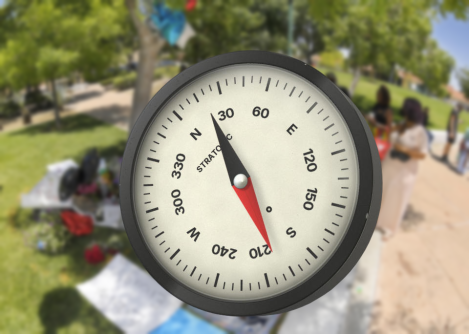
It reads 200 °
